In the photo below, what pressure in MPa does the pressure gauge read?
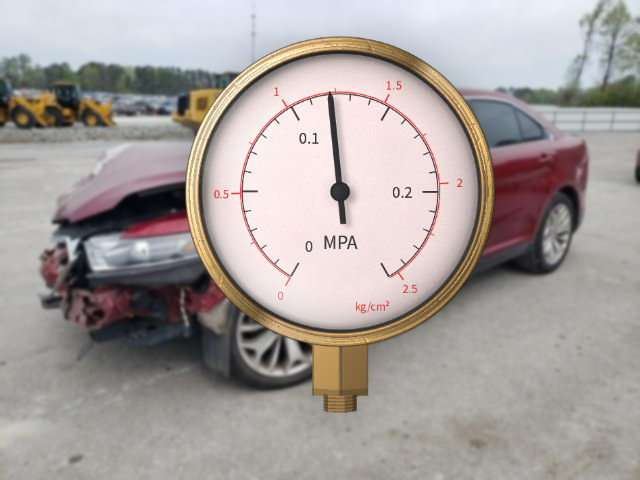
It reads 0.12 MPa
